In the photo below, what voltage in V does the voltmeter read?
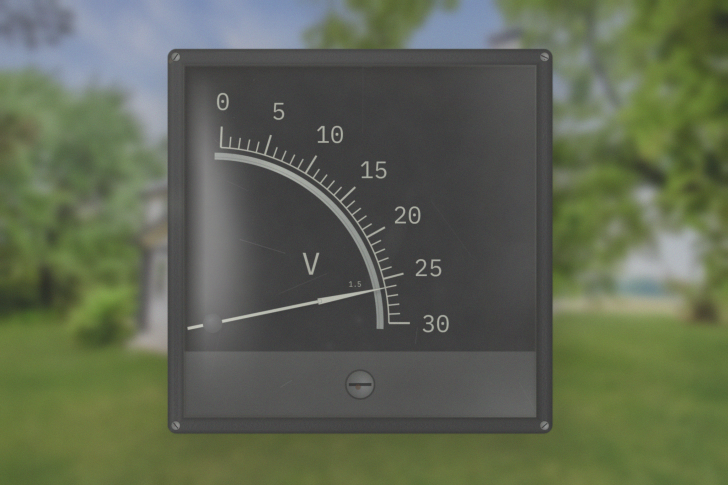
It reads 26 V
